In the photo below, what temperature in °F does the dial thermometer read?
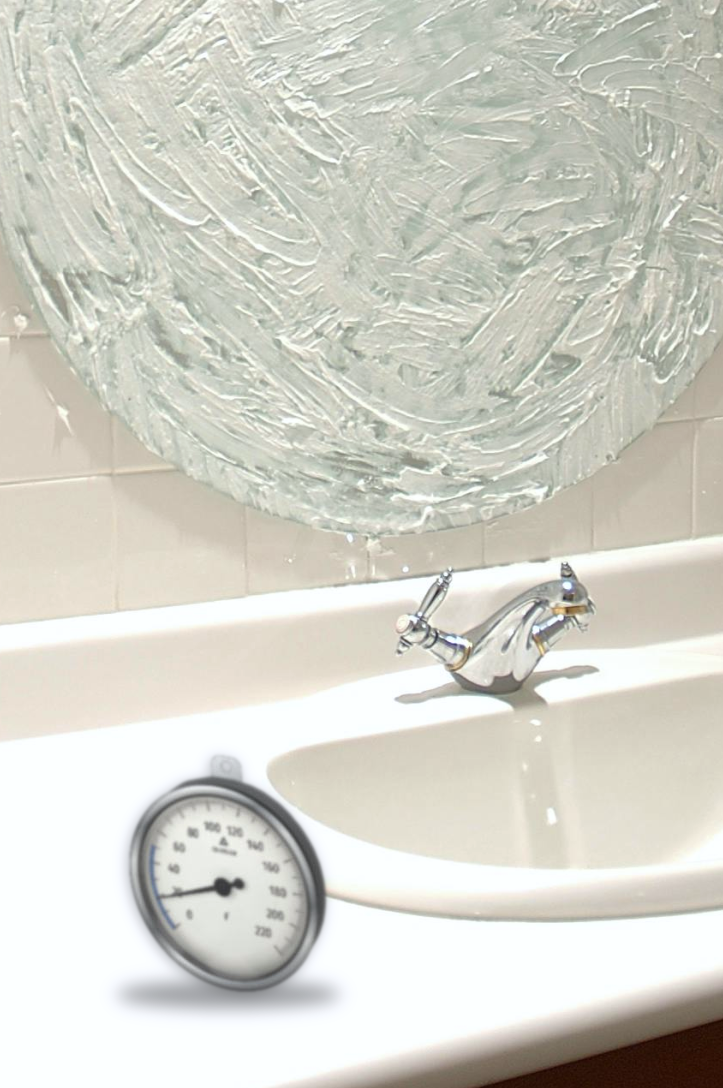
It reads 20 °F
